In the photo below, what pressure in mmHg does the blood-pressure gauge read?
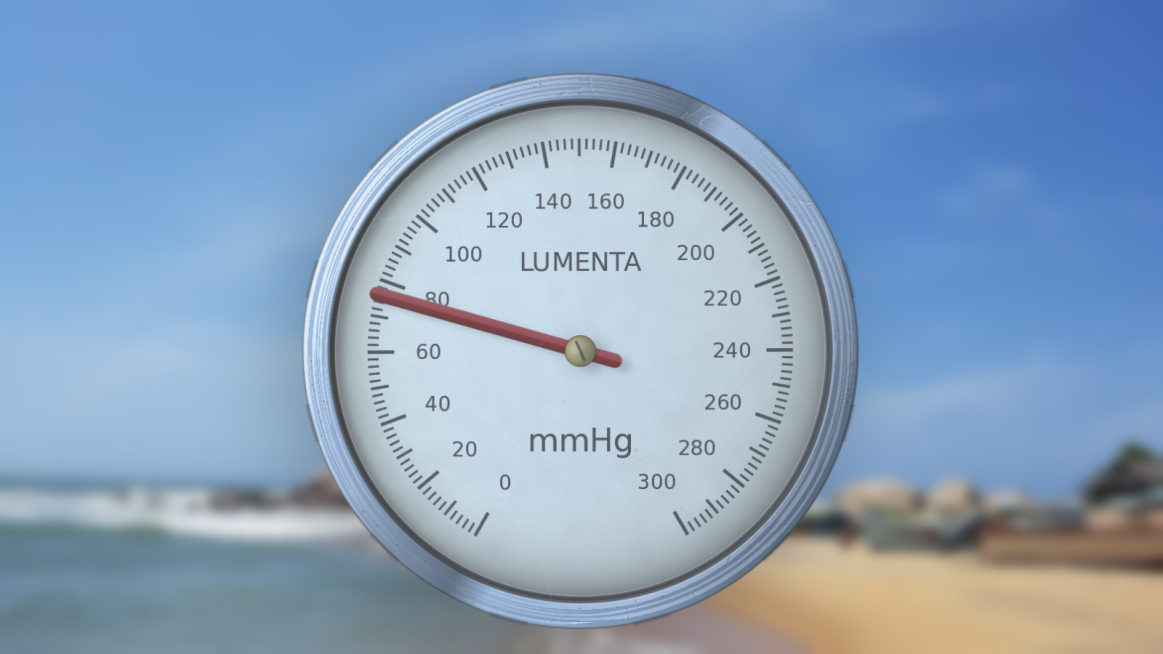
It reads 76 mmHg
